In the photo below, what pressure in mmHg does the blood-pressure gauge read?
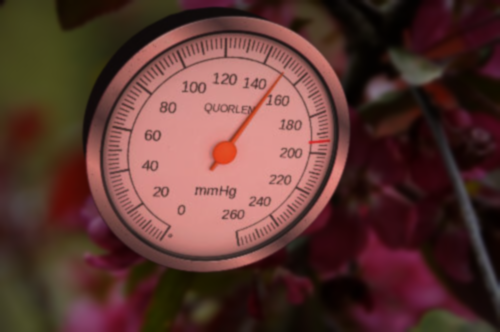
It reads 150 mmHg
